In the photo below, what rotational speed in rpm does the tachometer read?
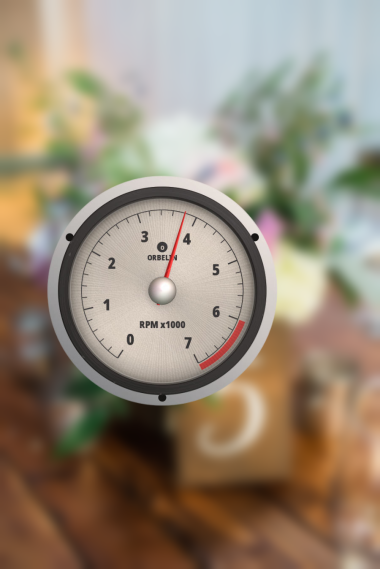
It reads 3800 rpm
